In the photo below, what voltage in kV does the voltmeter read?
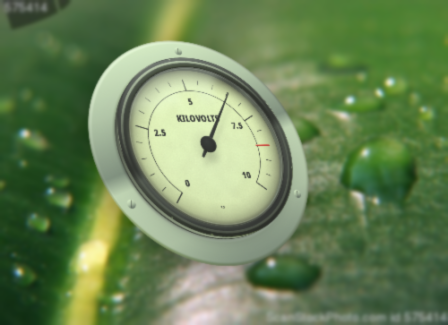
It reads 6.5 kV
